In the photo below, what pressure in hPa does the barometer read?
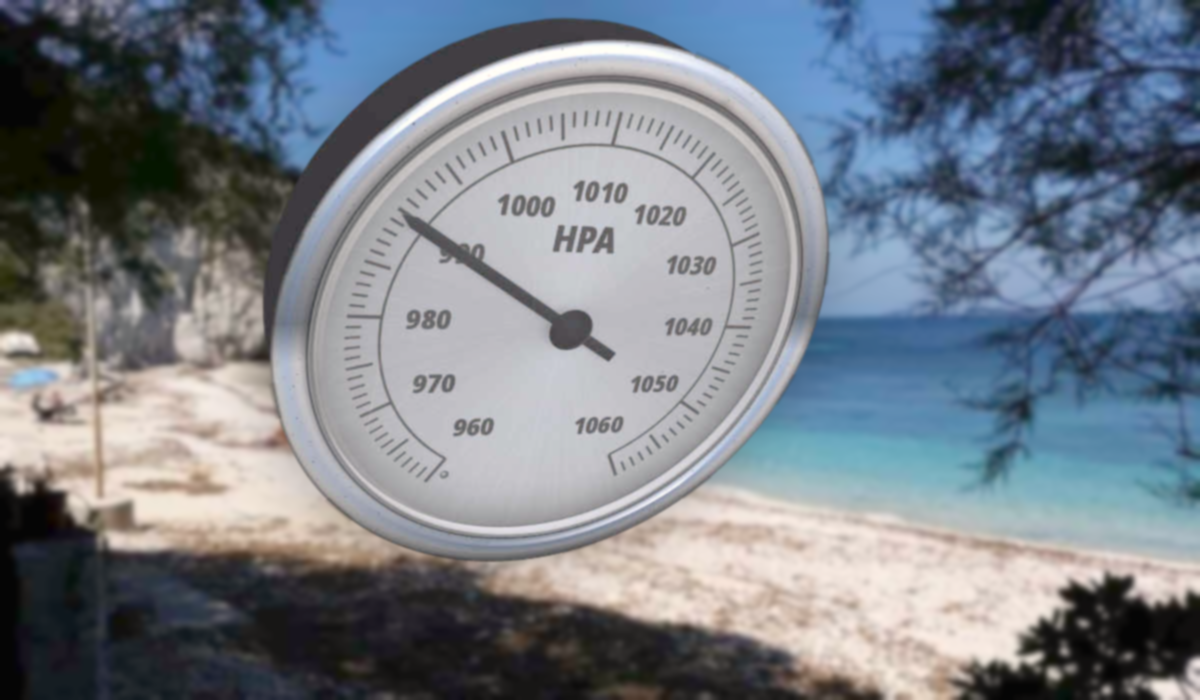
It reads 990 hPa
